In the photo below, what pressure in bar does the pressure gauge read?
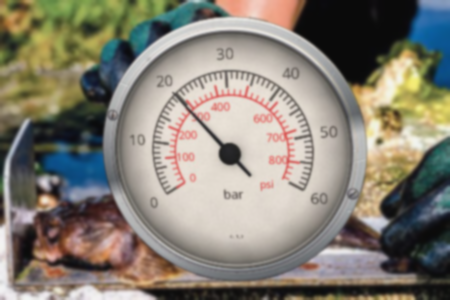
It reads 20 bar
